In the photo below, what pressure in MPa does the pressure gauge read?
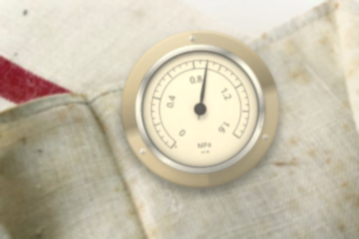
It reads 0.9 MPa
